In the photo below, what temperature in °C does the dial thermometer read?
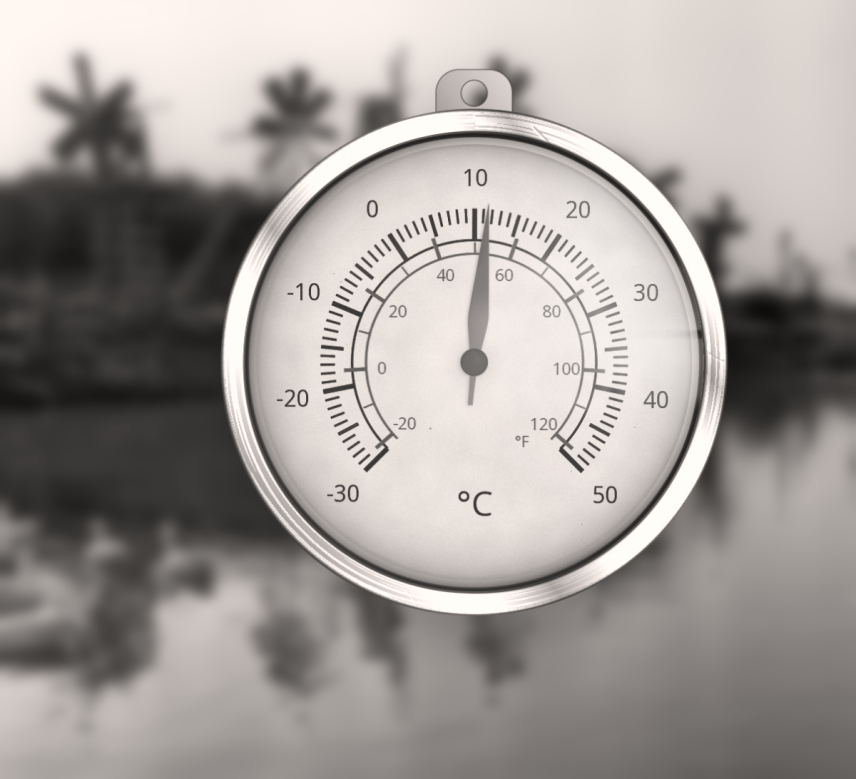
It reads 11.5 °C
